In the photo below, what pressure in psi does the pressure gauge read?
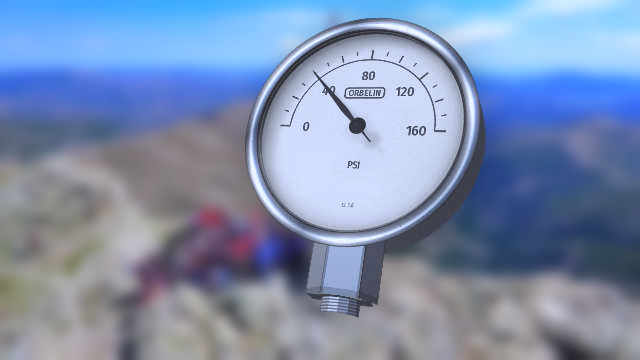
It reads 40 psi
